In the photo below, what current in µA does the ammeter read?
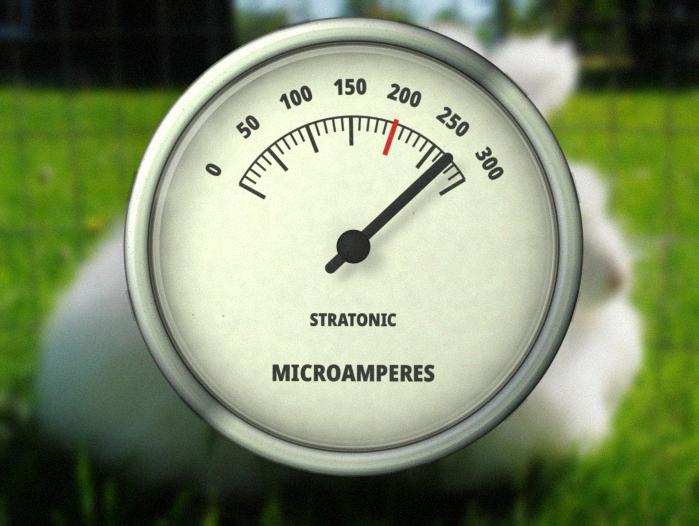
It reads 270 µA
